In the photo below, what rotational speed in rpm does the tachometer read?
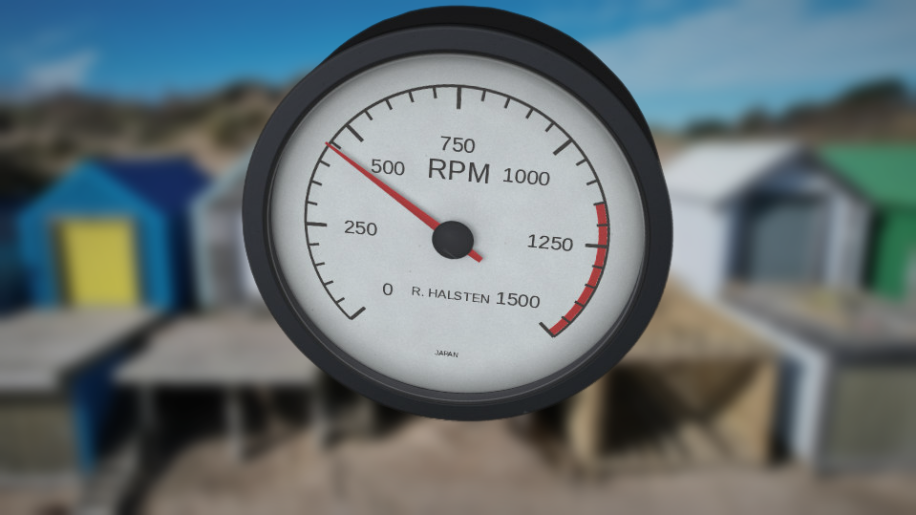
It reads 450 rpm
